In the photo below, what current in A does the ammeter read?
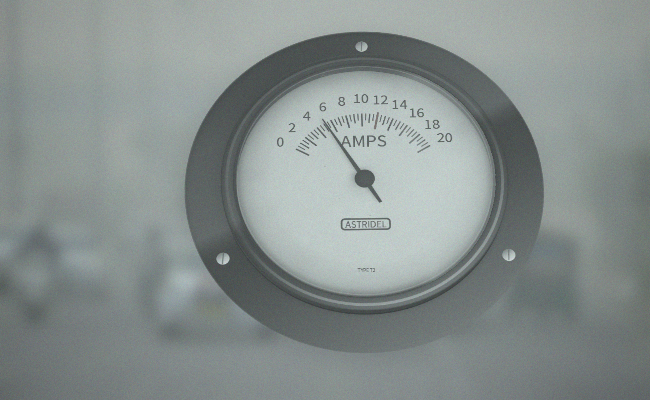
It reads 5 A
